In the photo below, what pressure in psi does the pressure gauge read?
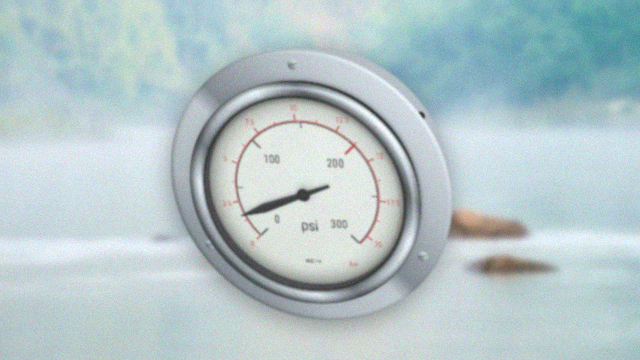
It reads 25 psi
